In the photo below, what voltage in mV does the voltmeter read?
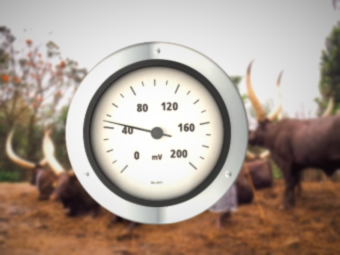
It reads 45 mV
